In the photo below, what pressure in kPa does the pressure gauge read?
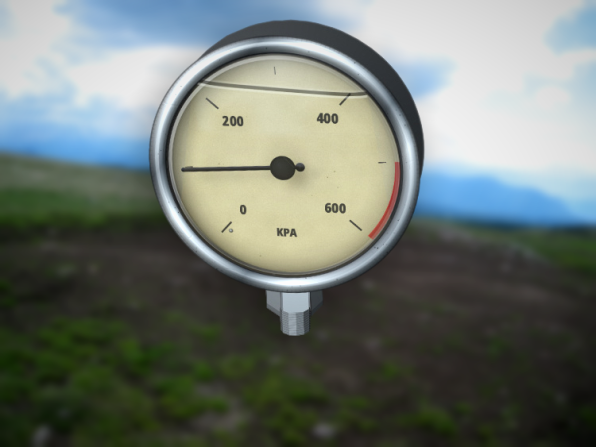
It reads 100 kPa
